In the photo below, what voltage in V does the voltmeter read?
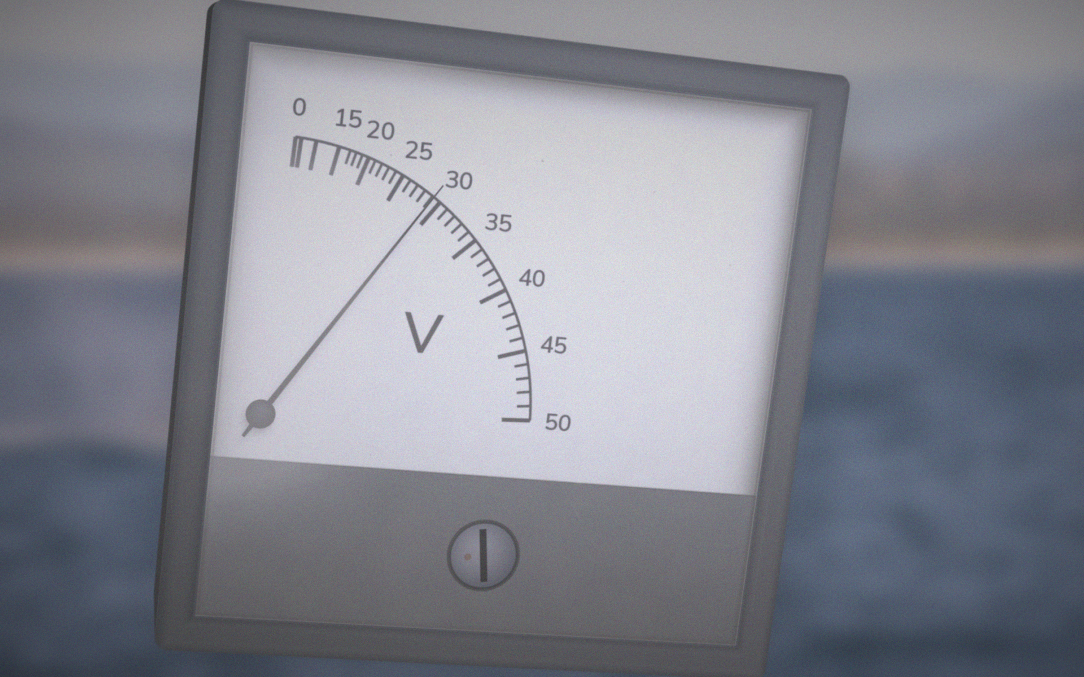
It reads 29 V
